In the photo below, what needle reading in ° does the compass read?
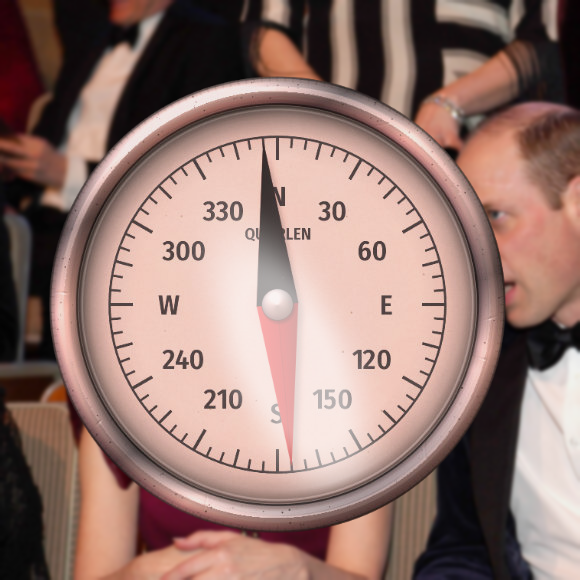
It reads 175 °
